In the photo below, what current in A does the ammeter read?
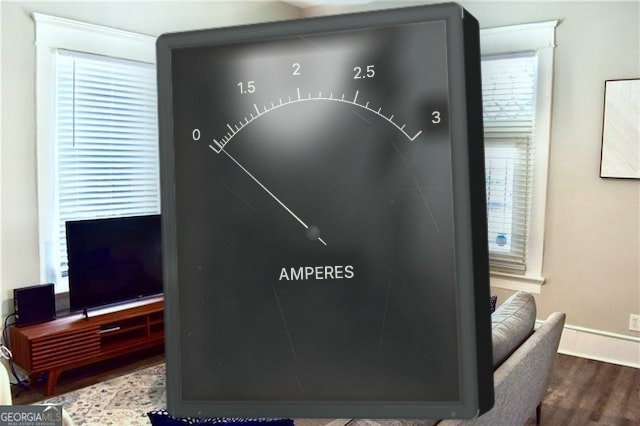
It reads 0.5 A
